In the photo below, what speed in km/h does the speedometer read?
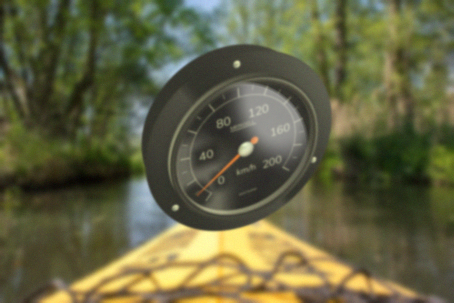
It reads 10 km/h
